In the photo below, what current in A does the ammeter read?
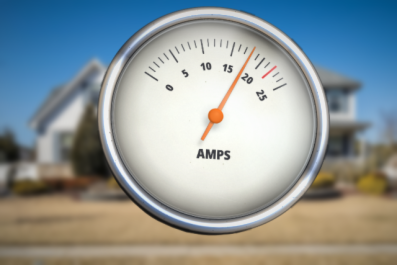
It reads 18 A
